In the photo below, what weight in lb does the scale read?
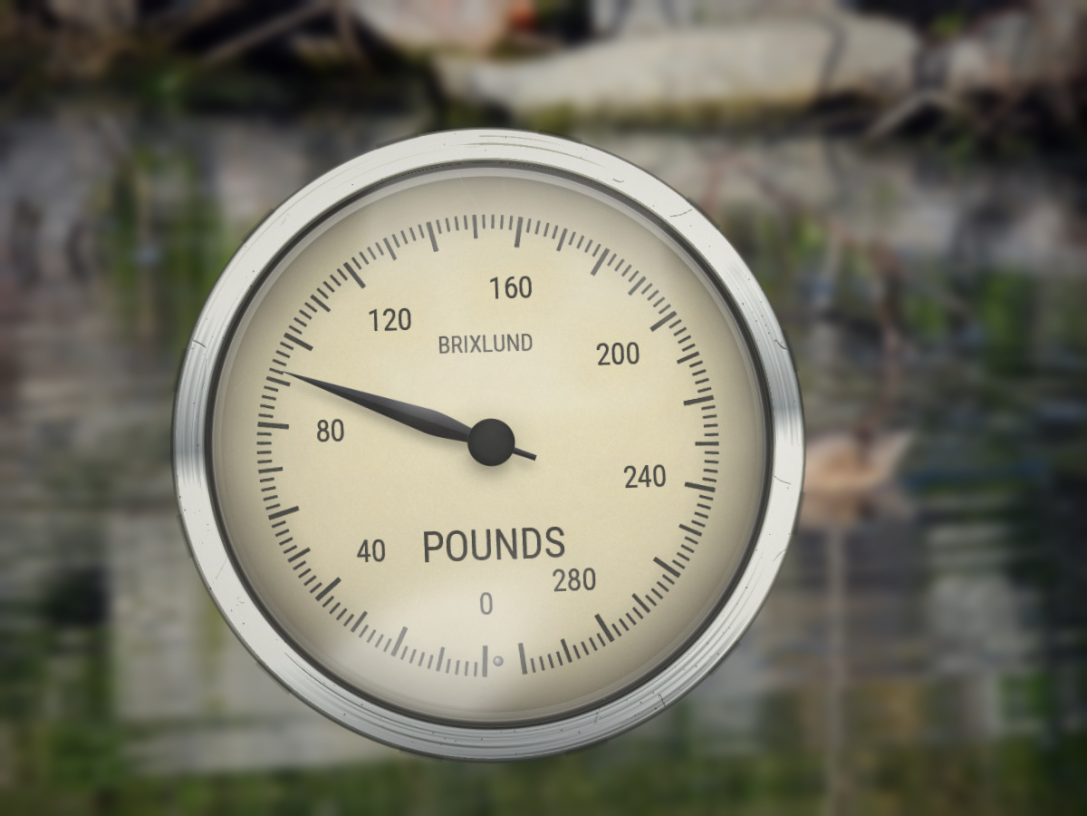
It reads 92 lb
